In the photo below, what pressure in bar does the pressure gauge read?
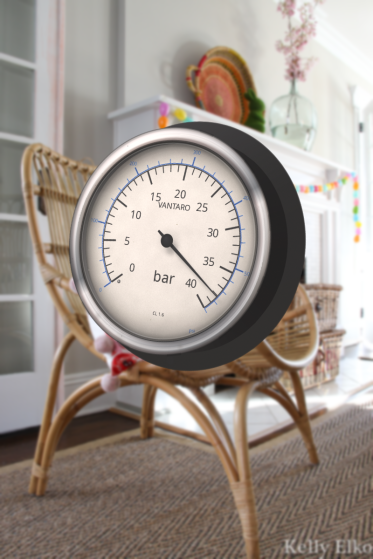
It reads 38 bar
